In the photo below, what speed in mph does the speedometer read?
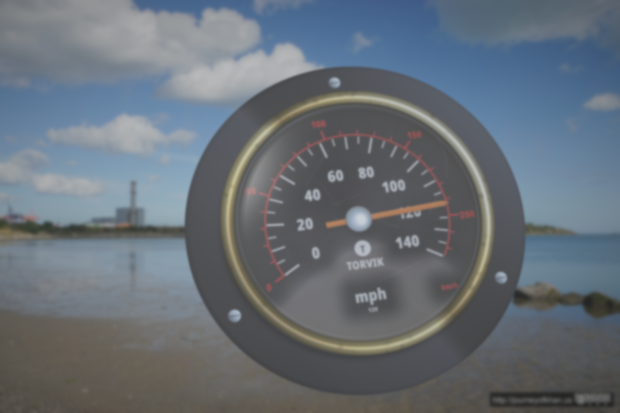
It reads 120 mph
